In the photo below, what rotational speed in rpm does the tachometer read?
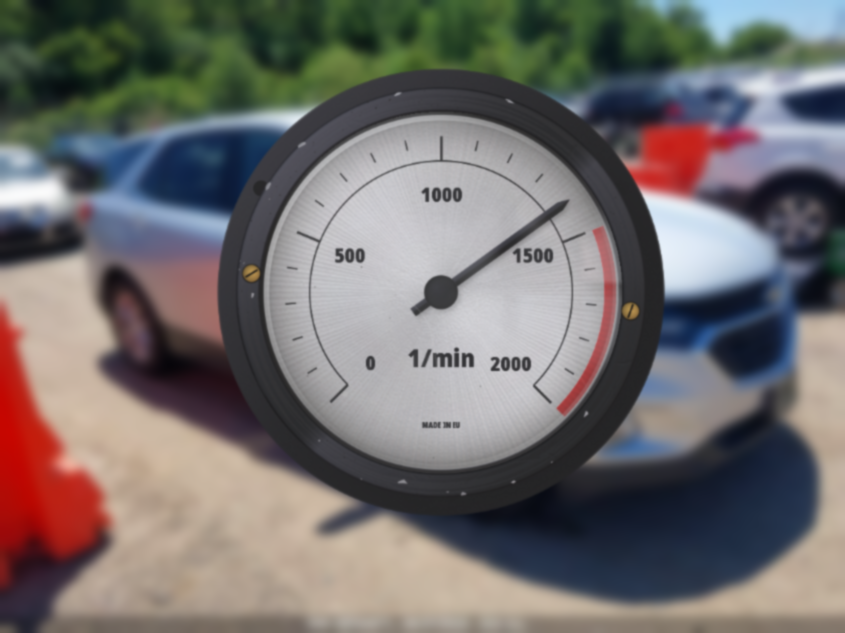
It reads 1400 rpm
